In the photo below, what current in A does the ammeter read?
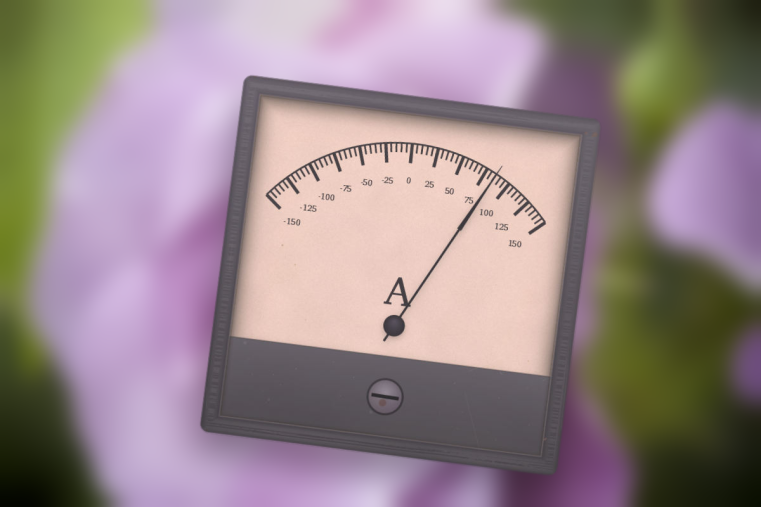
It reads 85 A
